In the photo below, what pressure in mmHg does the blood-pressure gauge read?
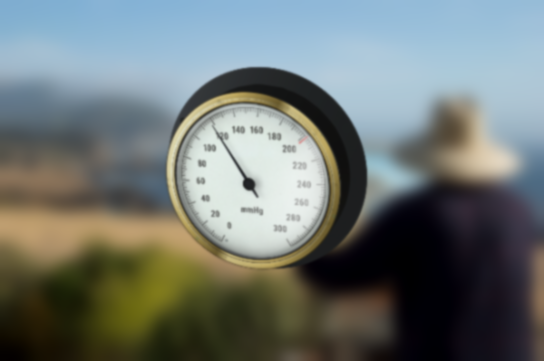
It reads 120 mmHg
